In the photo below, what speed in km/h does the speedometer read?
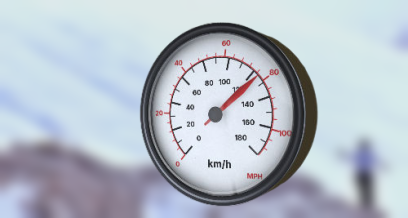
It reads 125 km/h
